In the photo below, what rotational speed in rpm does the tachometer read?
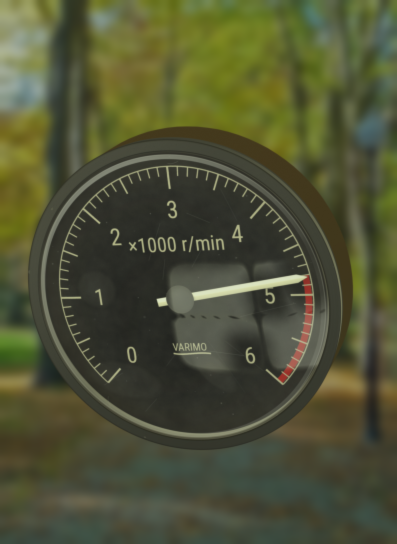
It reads 4800 rpm
